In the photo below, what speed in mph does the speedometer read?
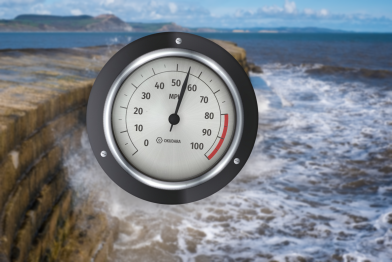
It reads 55 mph
